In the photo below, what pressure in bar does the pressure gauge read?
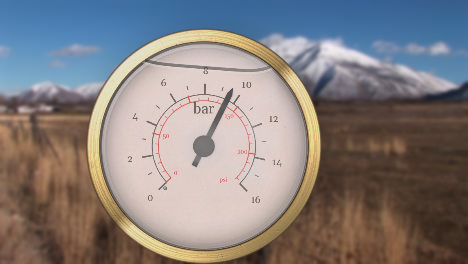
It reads 9.5 bar
